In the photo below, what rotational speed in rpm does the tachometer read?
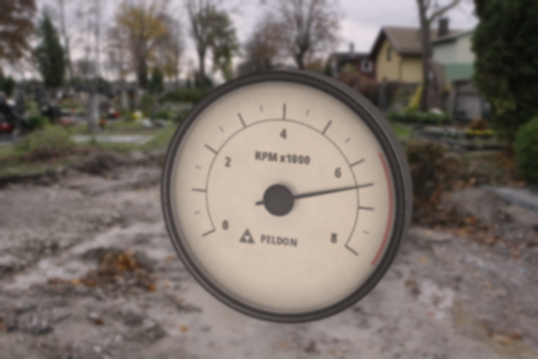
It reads 6500 rpm
